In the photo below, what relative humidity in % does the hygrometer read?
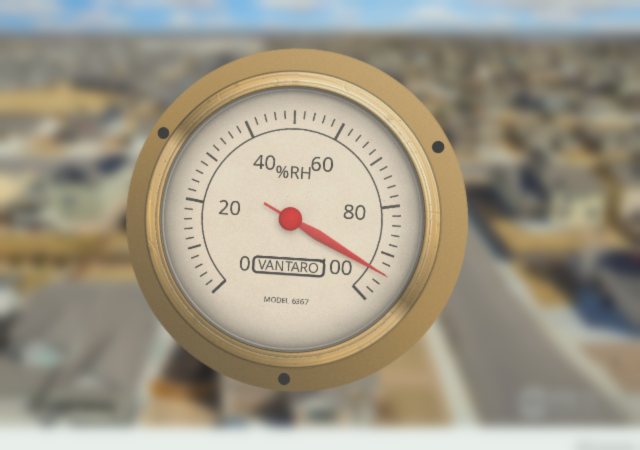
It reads 94 %
